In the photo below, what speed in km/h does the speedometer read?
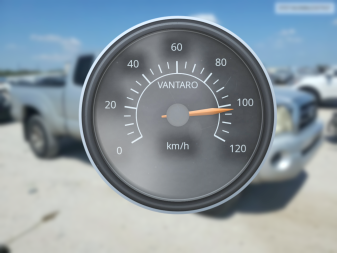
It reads 102.5 km/h
